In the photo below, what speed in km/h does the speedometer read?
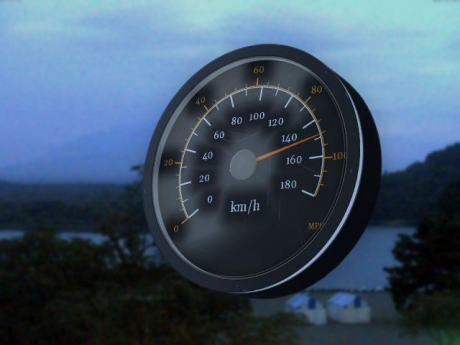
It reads 150 km/h
